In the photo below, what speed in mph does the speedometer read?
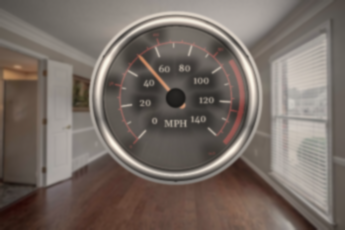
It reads 50 mph
